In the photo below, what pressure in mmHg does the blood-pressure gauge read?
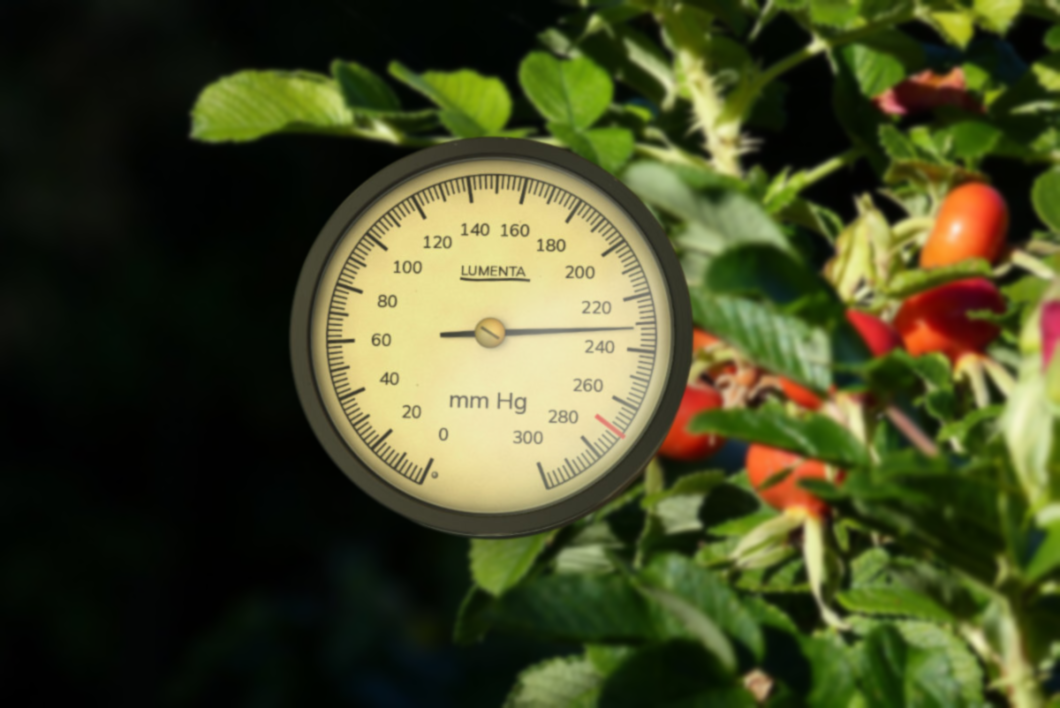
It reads 232 mmHg
